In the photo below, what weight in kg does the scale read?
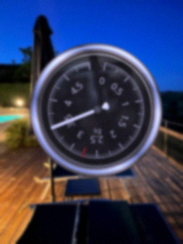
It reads 3.5 kg
